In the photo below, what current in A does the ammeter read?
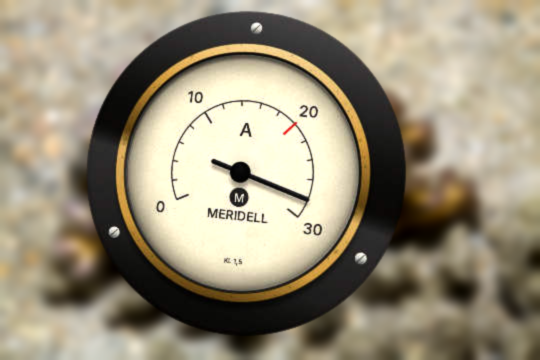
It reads 28 A
